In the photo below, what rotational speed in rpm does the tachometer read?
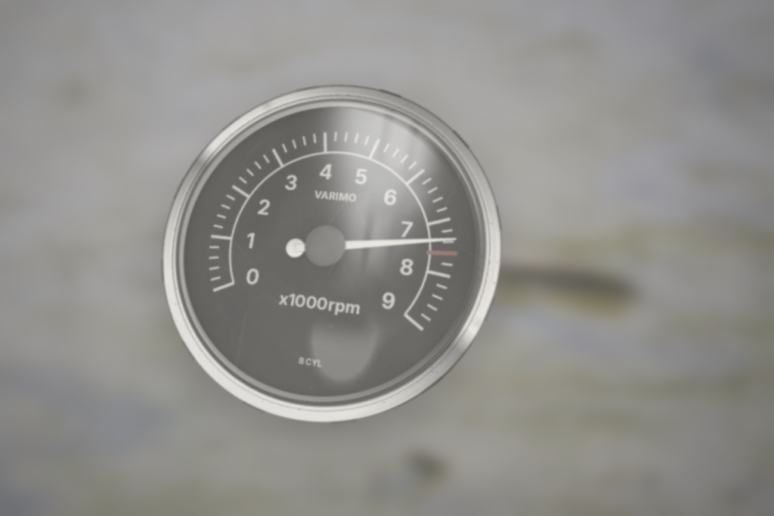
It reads 7400 rpm
